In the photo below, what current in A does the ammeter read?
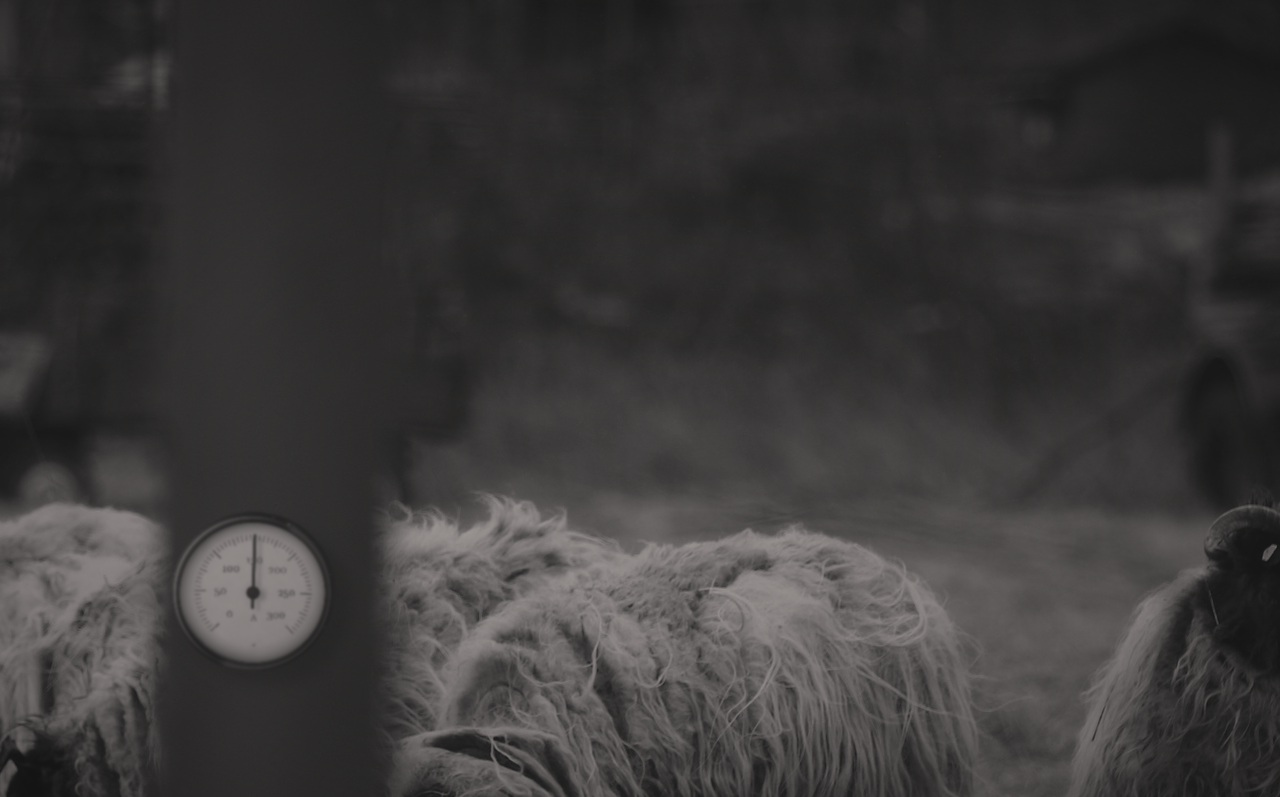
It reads 150 A
